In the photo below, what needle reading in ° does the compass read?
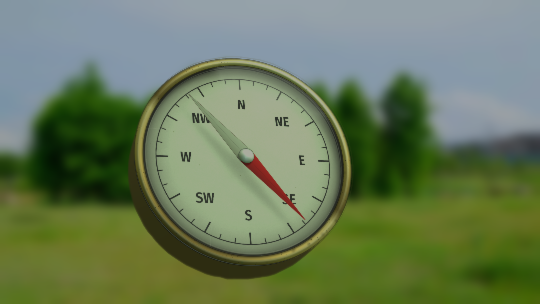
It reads 140 °
